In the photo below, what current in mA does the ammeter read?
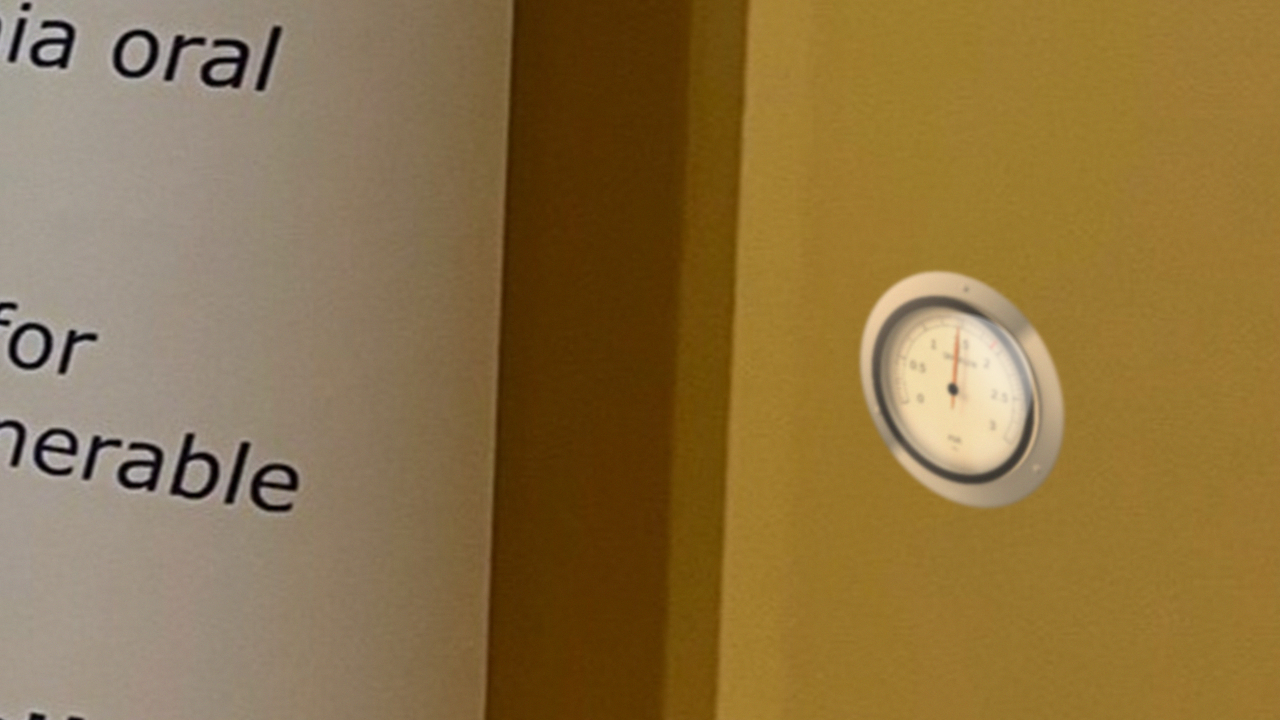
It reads 1.5 mA
